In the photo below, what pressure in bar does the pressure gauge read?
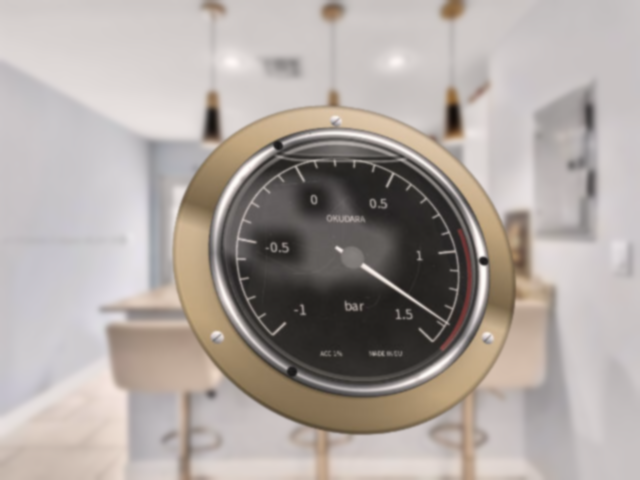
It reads 1.4 bar
